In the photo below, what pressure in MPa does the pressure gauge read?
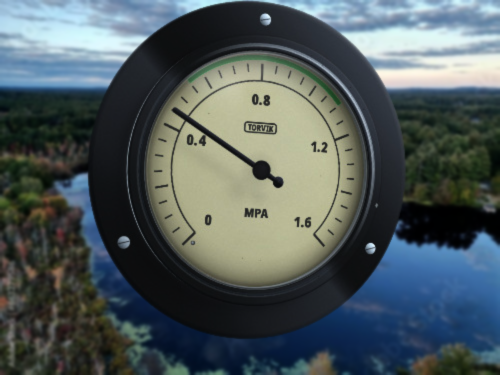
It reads 0.45 MPa
